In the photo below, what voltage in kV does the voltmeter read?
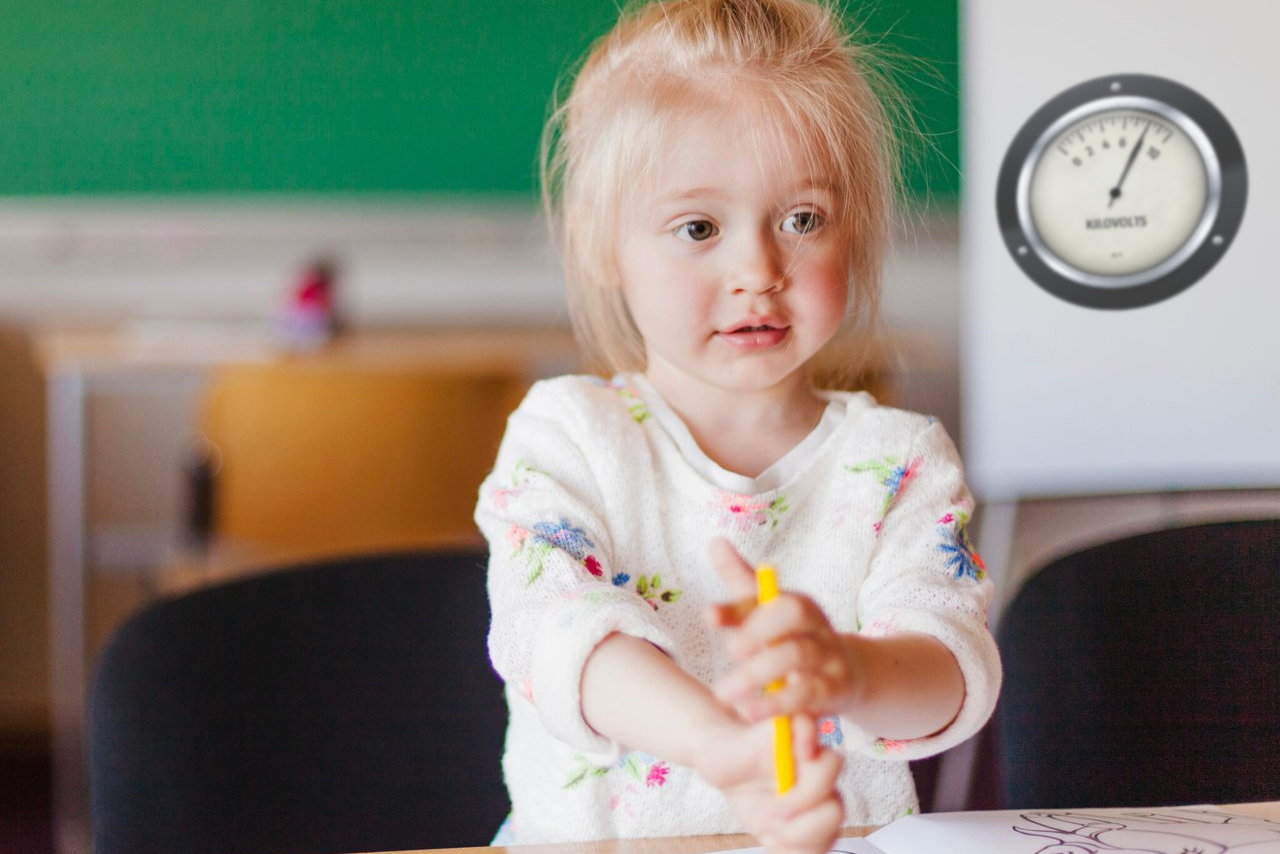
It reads 8 kV
